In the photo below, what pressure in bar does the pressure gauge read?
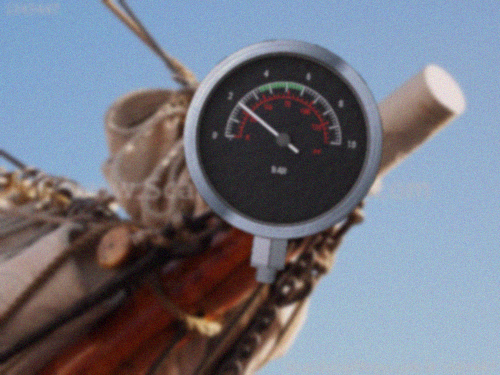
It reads 2 bar
